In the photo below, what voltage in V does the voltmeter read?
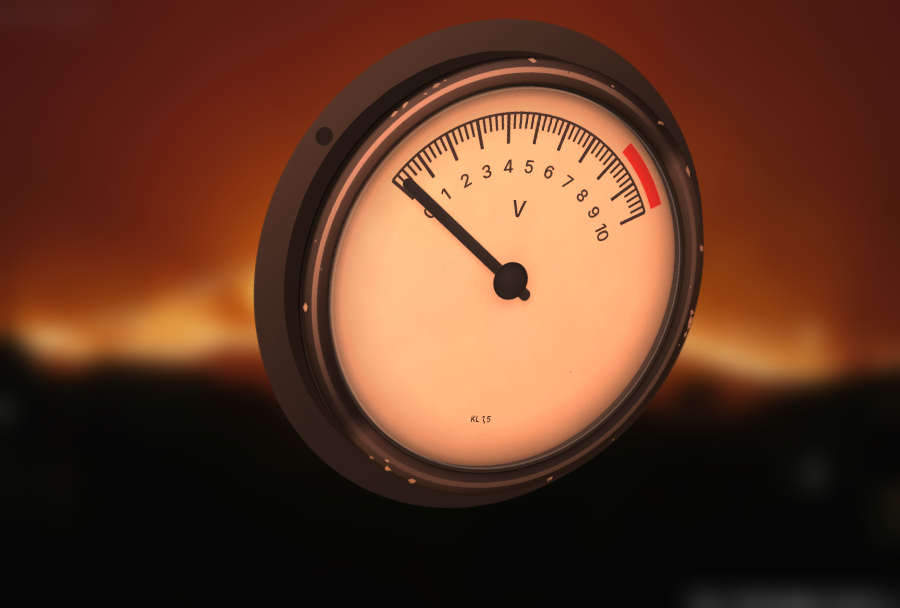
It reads 0.2 V
